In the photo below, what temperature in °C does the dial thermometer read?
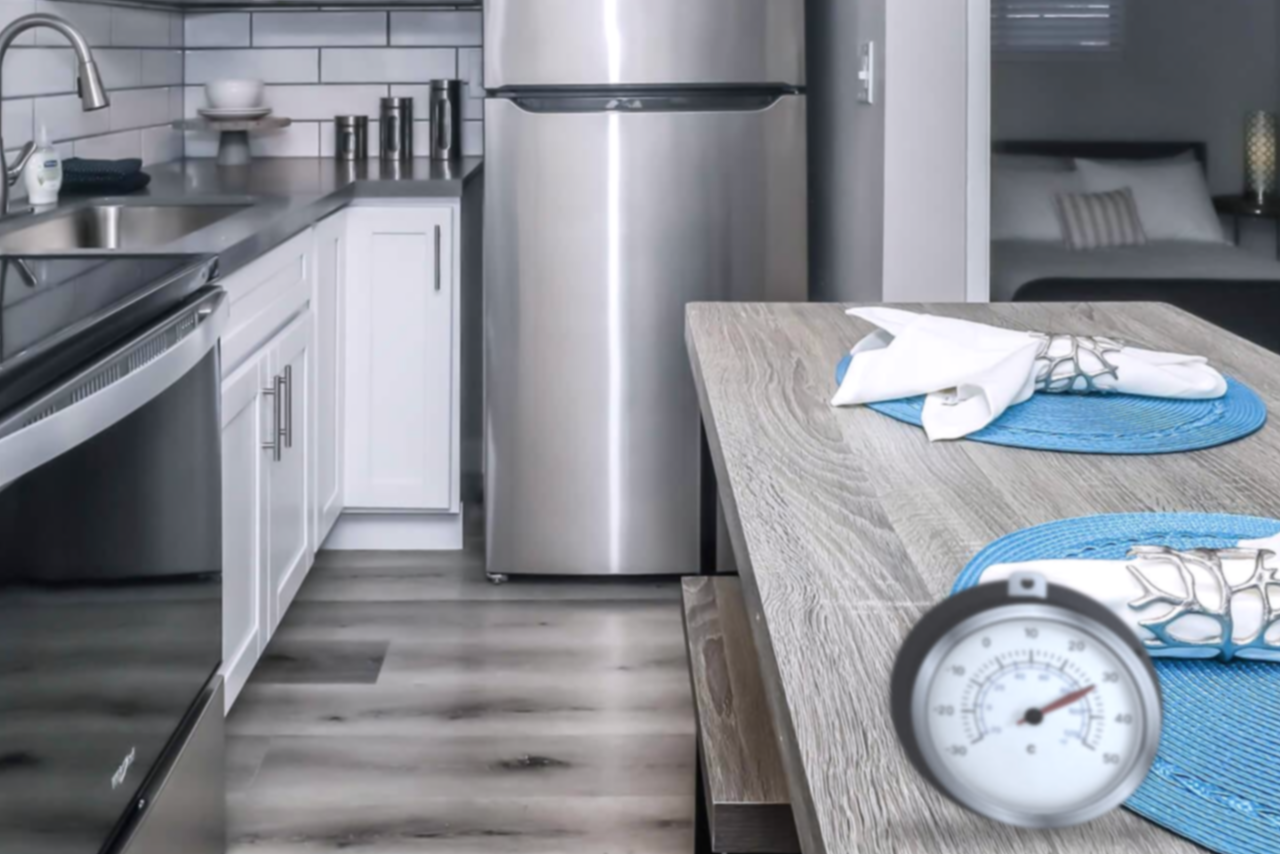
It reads 30 °C
